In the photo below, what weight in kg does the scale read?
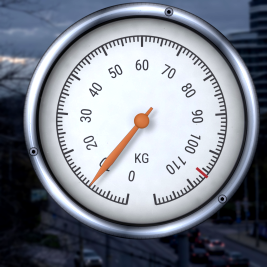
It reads 10 kg
